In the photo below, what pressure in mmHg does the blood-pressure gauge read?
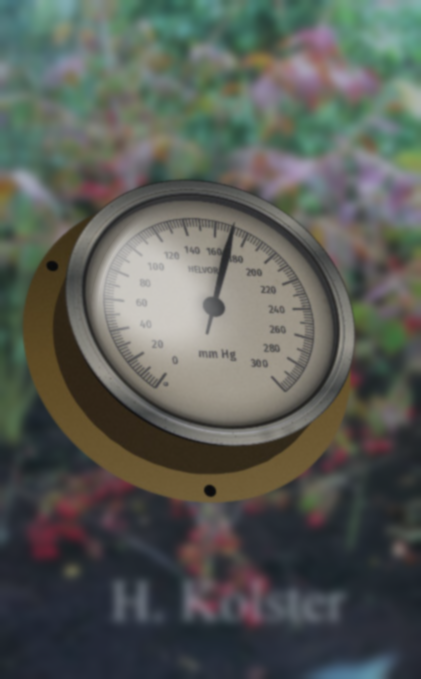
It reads 170 mmHg
